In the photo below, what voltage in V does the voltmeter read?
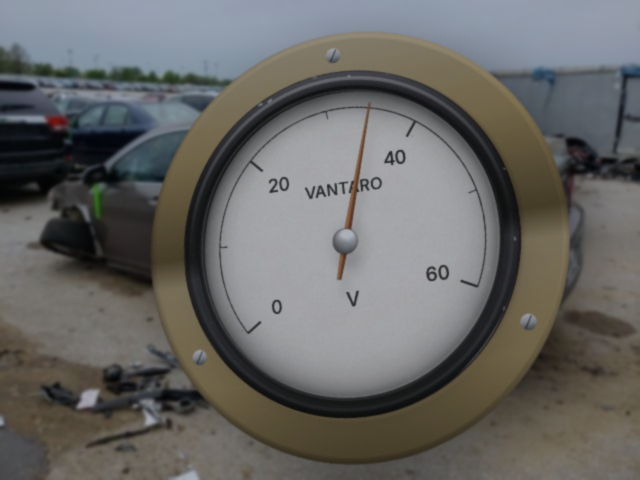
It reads 35 V
